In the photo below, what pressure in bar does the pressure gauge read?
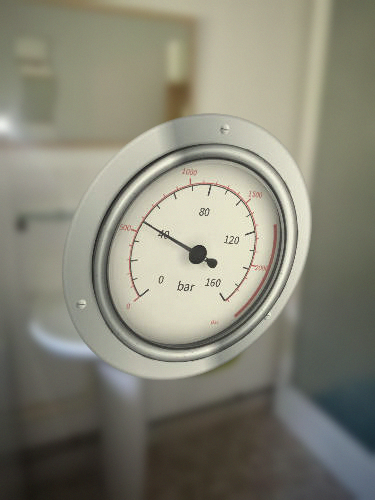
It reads 40 bar
